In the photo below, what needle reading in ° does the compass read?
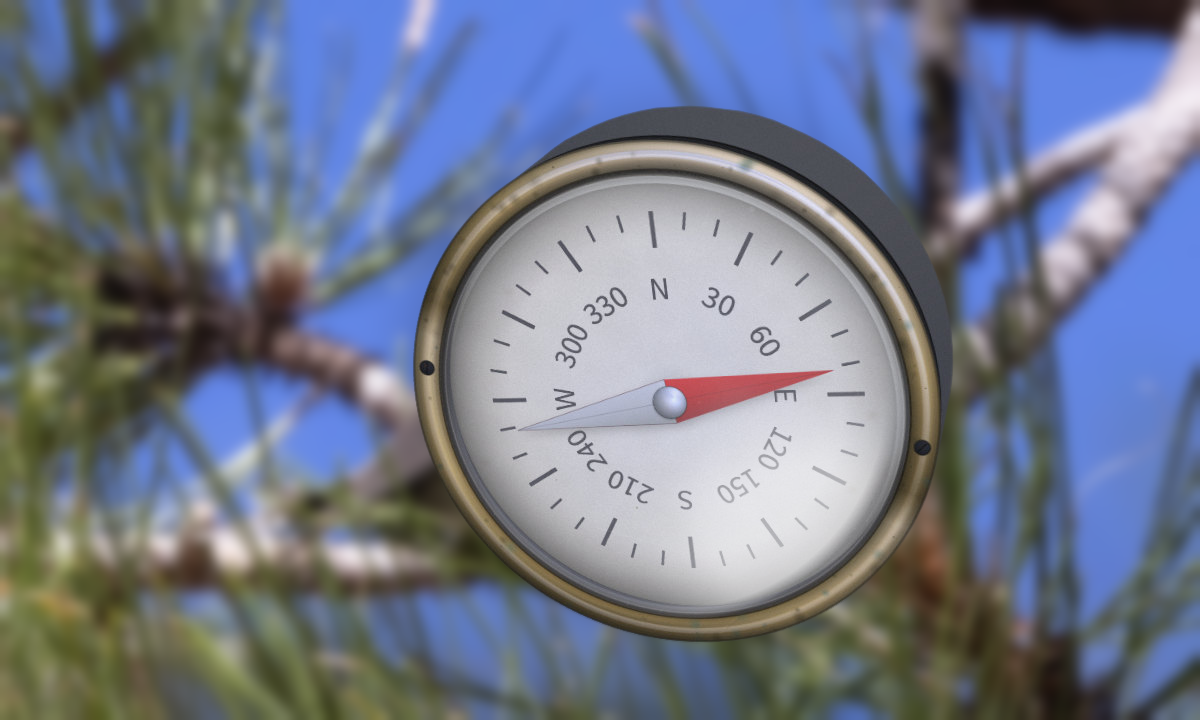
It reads 80 °
